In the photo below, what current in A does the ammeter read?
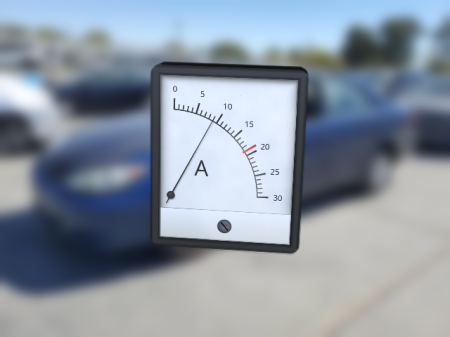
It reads 9 A
